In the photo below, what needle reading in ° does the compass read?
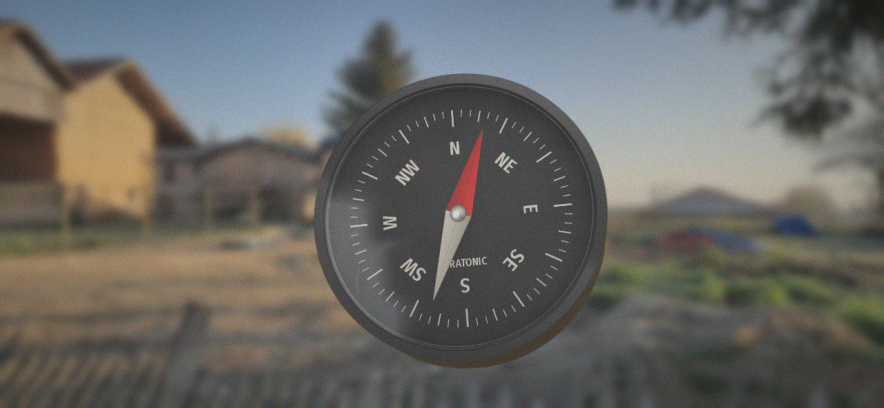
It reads 20 °
